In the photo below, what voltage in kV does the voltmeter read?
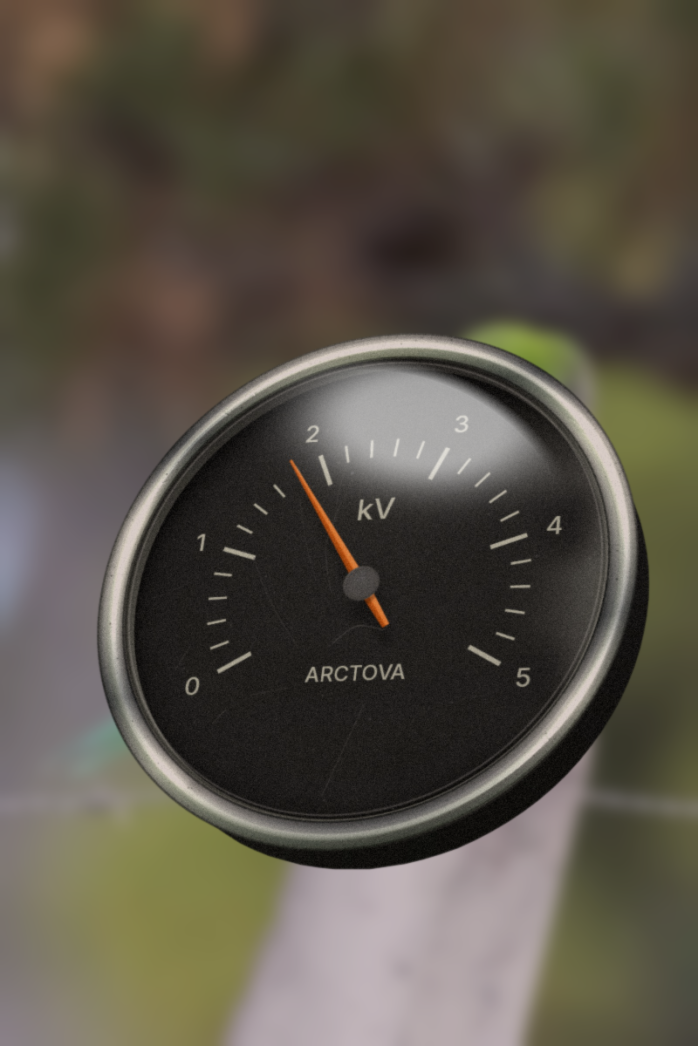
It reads 1.8 kV
